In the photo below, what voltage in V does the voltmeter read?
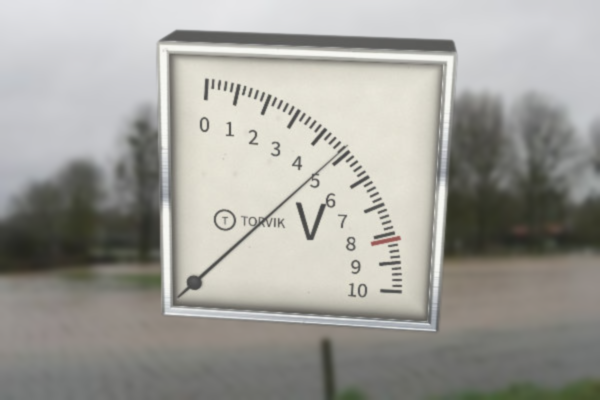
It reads 4.8 V
